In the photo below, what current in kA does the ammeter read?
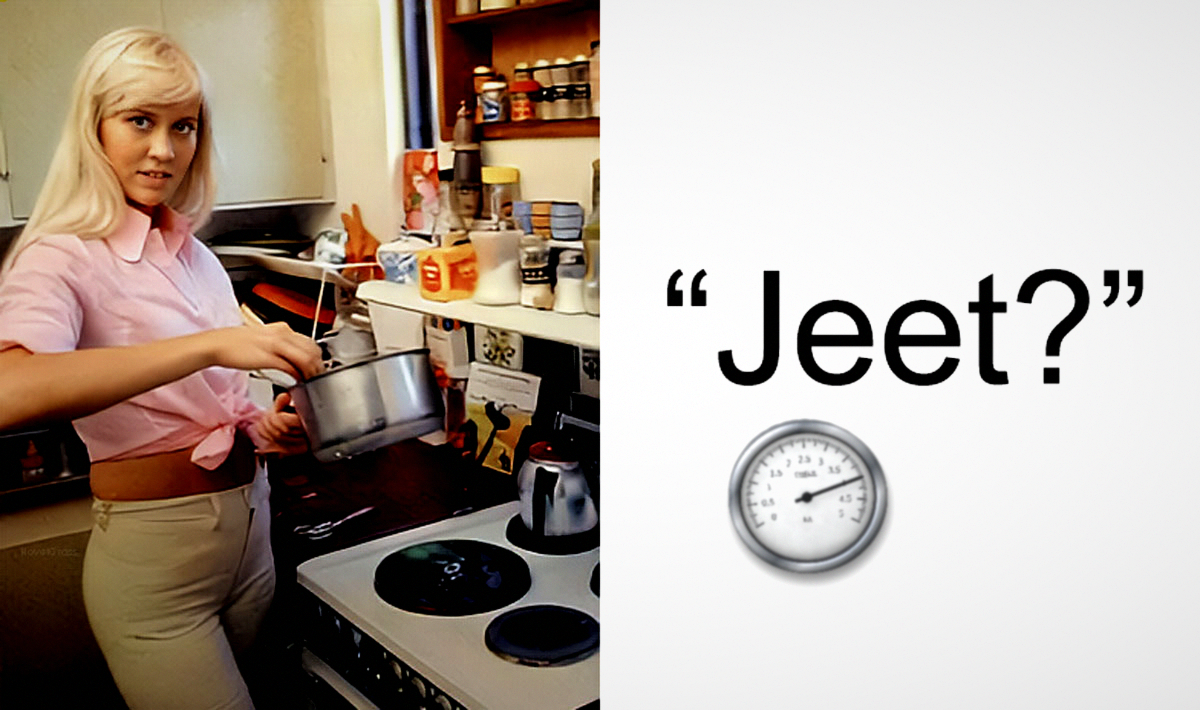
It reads 4 kA
